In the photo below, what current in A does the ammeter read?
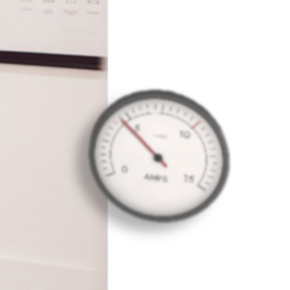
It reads 4.5 A
